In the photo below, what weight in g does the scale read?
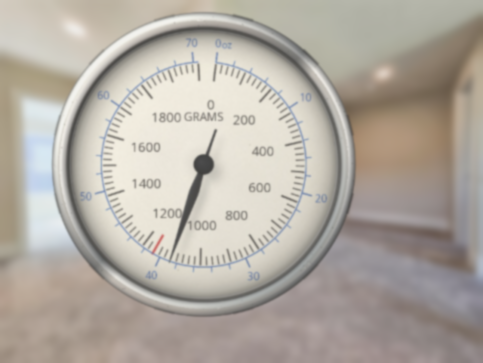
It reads 1100 g
